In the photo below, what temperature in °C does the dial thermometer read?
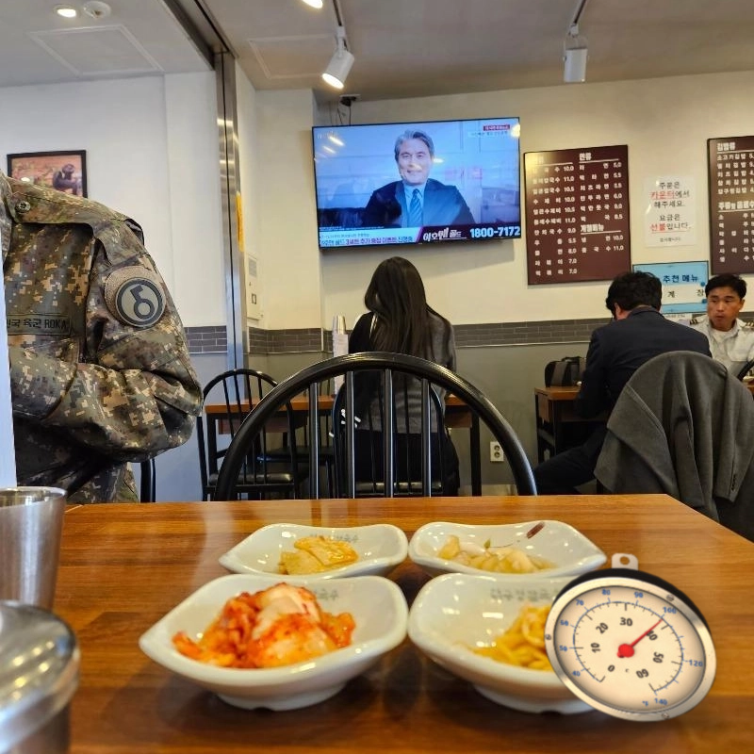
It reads 38 °C
